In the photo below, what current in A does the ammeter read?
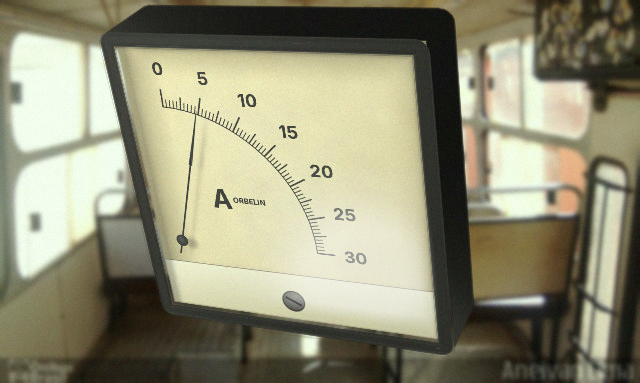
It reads 5 A
